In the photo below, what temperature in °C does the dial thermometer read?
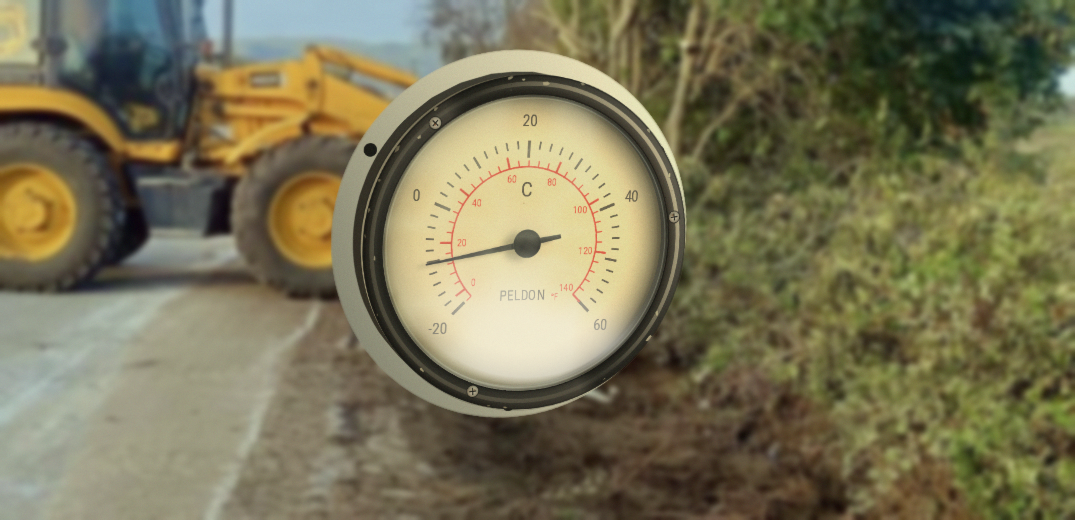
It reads -10 °C
